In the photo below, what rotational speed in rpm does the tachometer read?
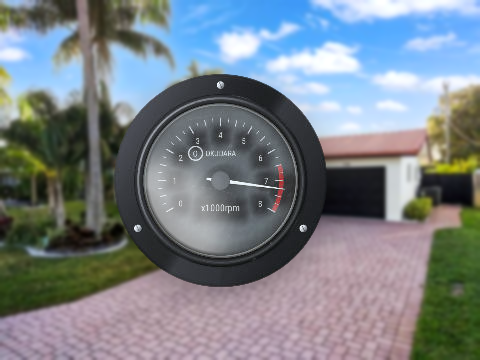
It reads 7250 rpm
